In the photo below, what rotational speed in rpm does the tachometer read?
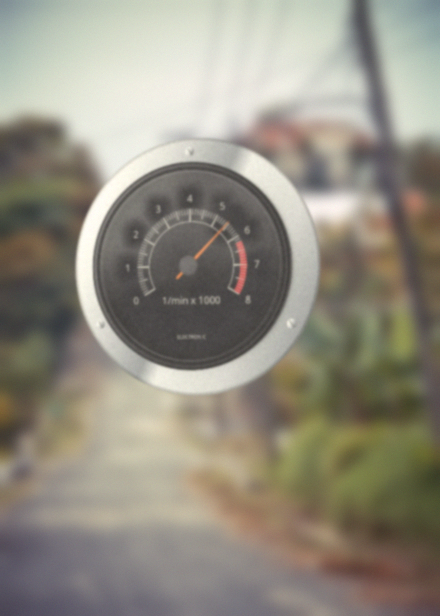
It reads 5500 rpm
